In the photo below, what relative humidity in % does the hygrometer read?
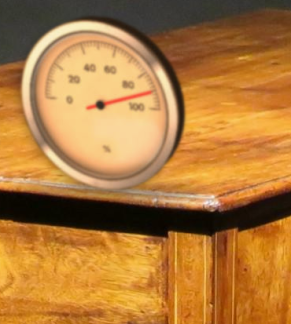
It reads 90 %
